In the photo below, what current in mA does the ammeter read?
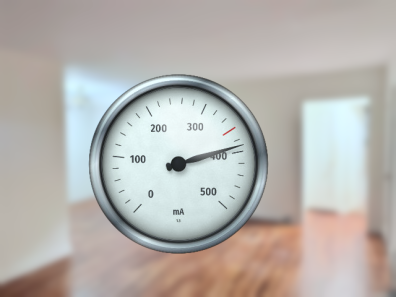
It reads 390 mA
